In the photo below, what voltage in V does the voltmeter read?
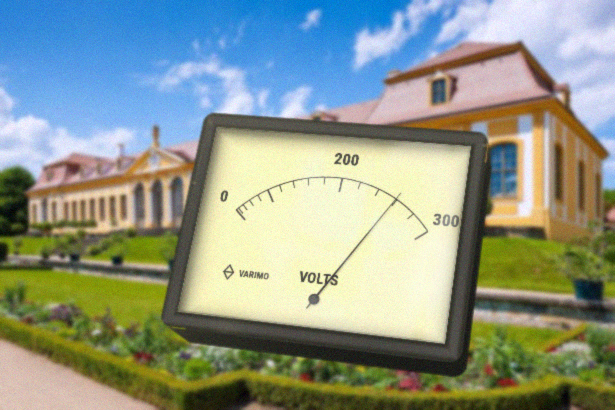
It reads 260 V
